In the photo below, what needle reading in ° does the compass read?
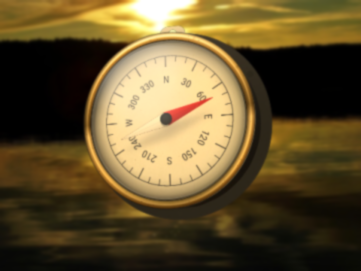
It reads 70 °
